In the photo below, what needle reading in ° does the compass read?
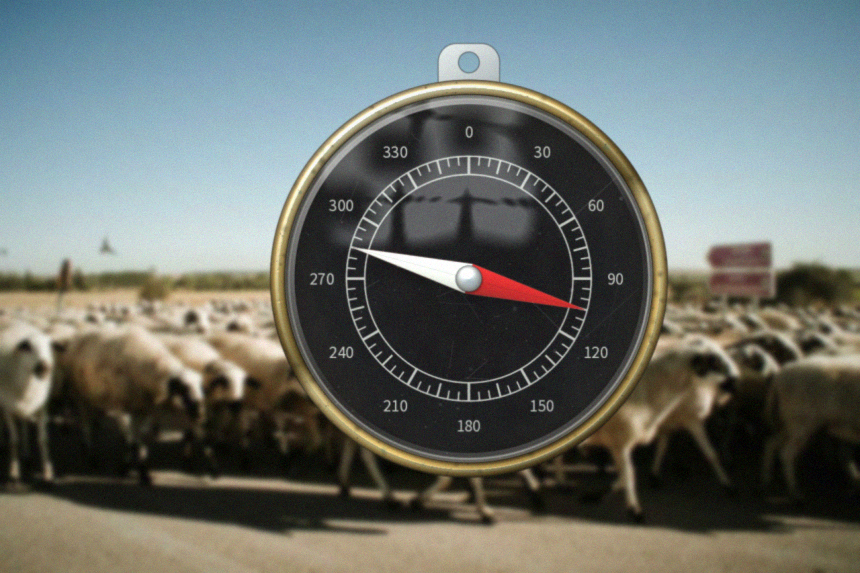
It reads 105 °
